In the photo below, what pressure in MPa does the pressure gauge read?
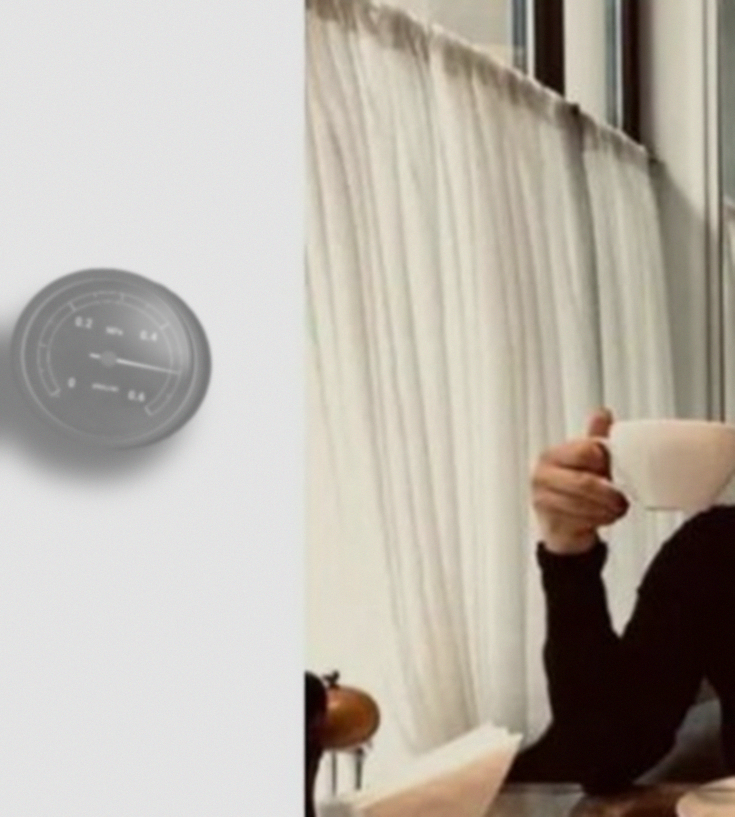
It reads 0.5 MPa
